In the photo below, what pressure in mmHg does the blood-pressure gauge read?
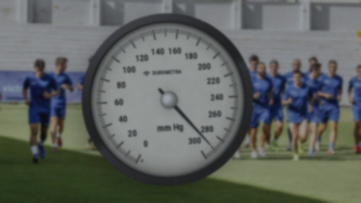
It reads 290 mmHg
